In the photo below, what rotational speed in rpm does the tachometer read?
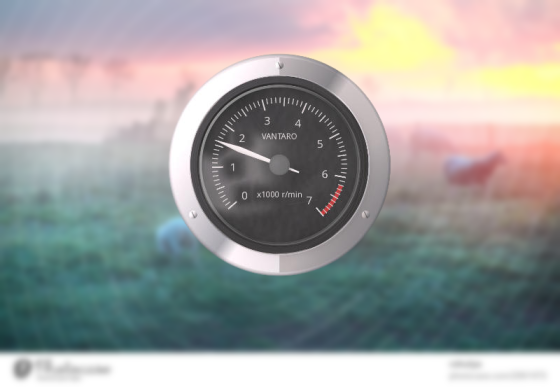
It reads 1600 rpm
